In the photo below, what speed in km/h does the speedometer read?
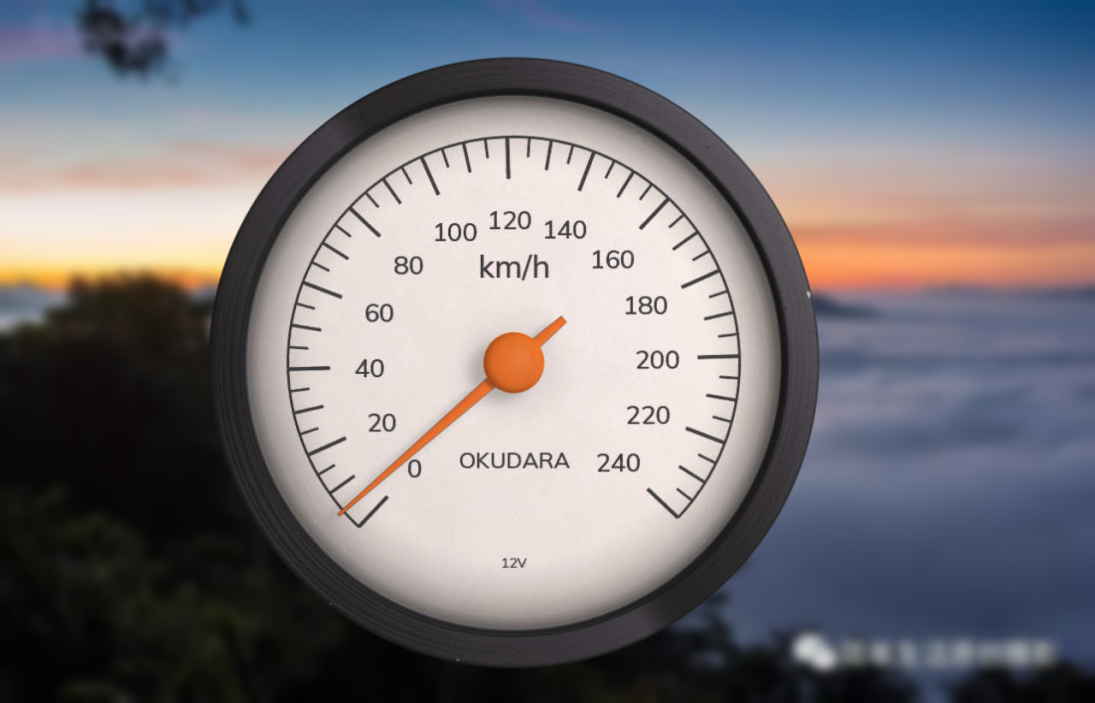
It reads 5 km/h
